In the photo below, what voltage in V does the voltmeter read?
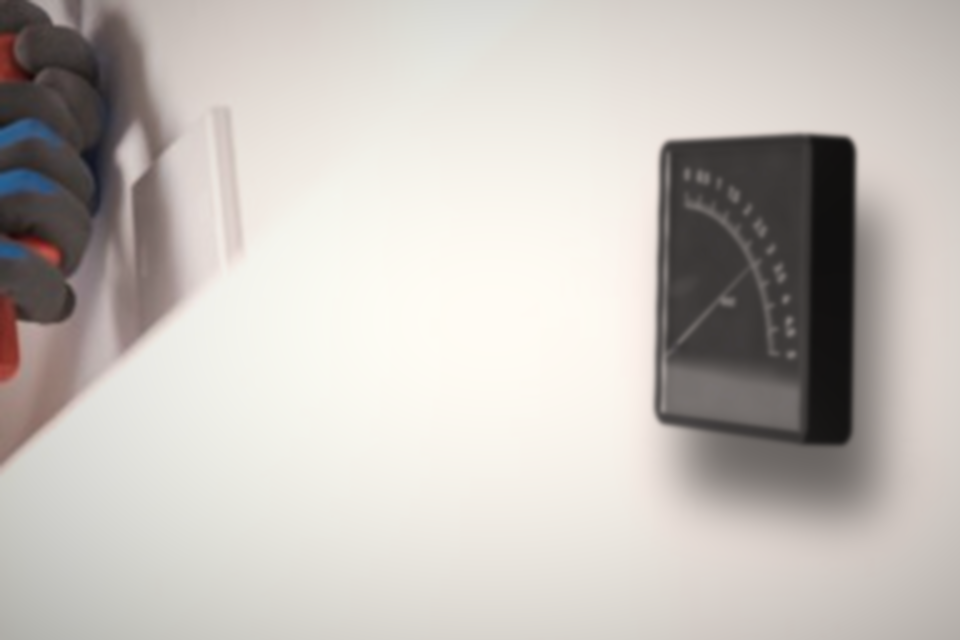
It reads 3 V
